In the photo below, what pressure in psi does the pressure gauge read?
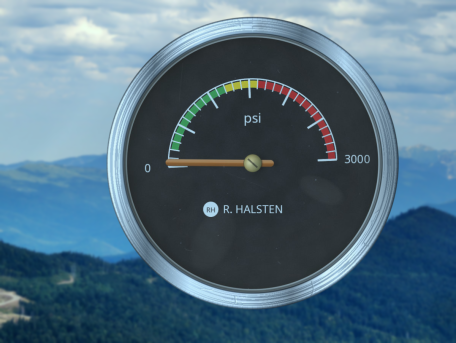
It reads 50 psi
